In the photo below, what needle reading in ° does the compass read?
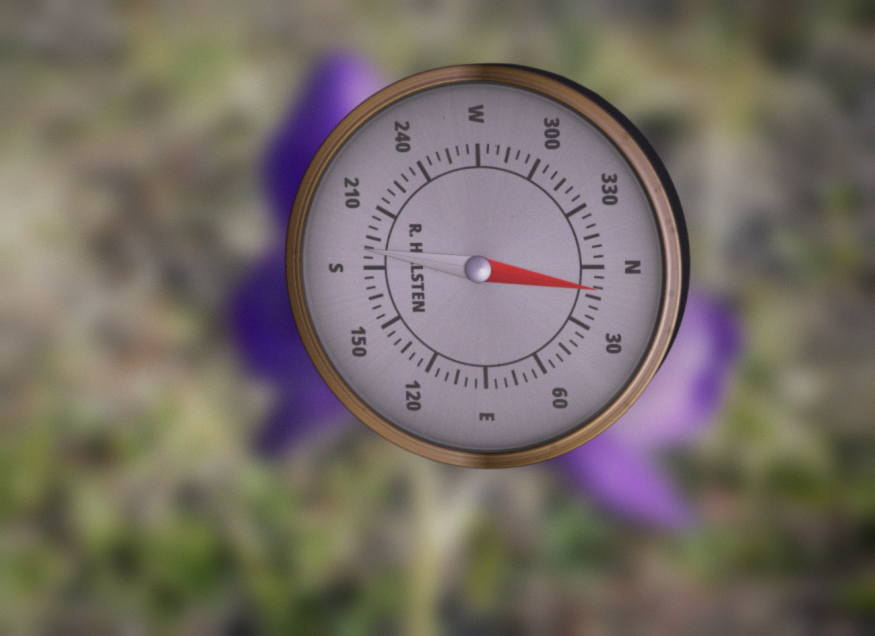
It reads 10 °
